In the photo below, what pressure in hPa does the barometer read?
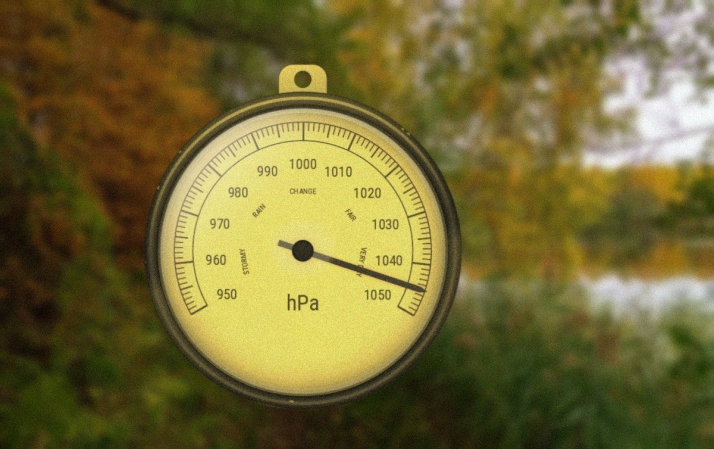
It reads 1045 hPa
